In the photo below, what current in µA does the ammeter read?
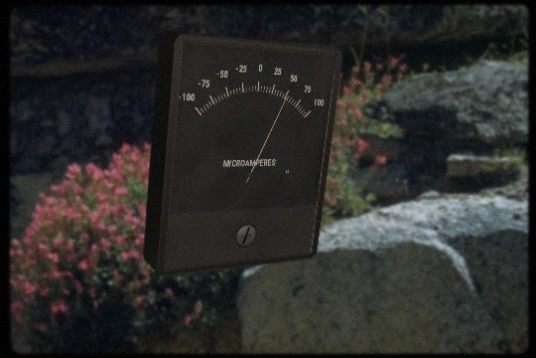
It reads 50 µA
